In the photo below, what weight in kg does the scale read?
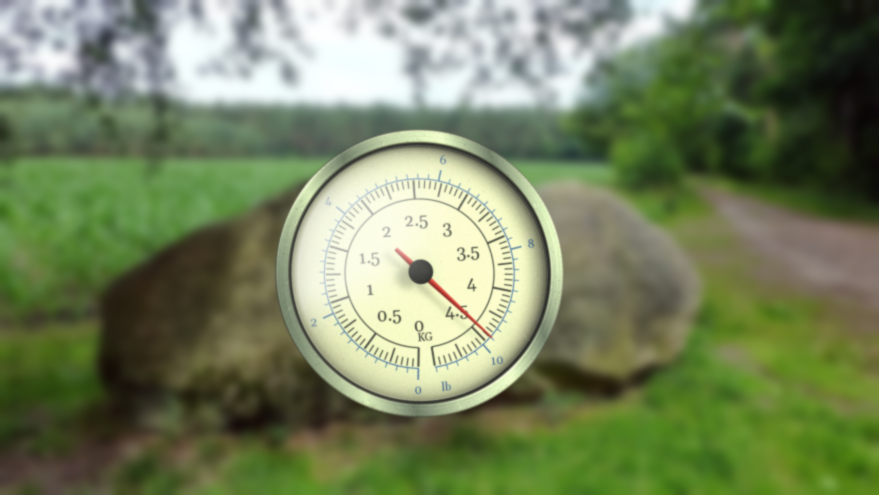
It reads 4.45 kg
